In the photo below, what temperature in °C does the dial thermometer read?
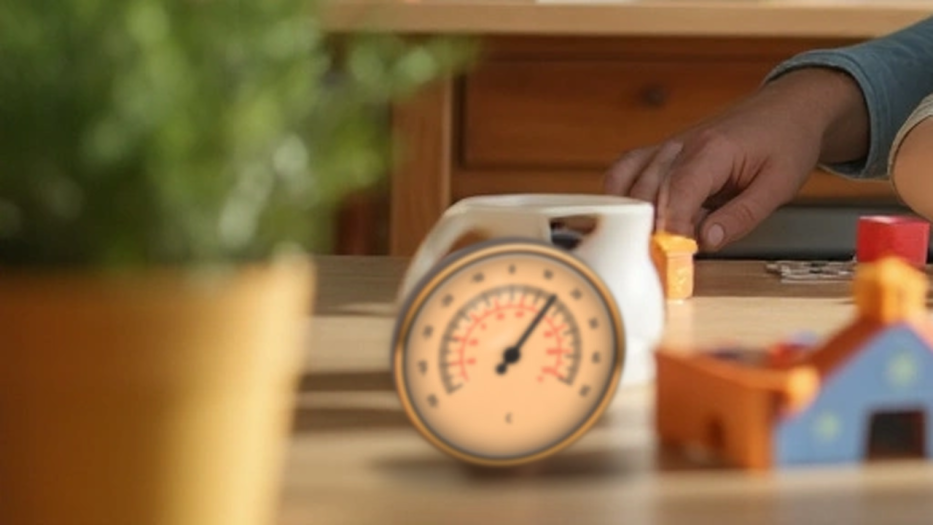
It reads 15 °C
